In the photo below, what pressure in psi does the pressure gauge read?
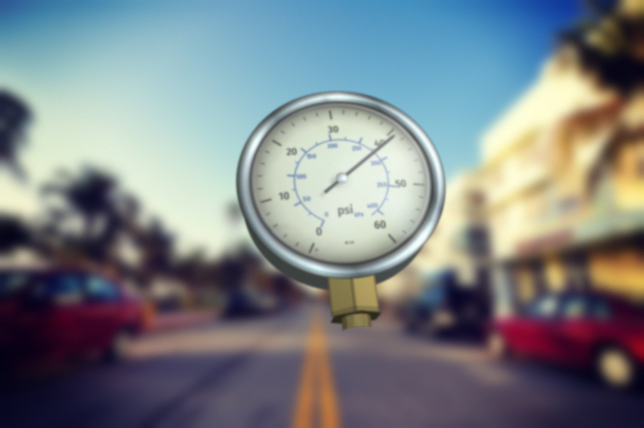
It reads 41 psi
